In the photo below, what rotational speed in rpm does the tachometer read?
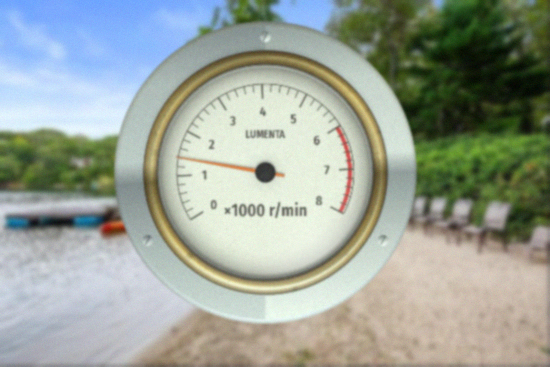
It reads 1400 rpm
